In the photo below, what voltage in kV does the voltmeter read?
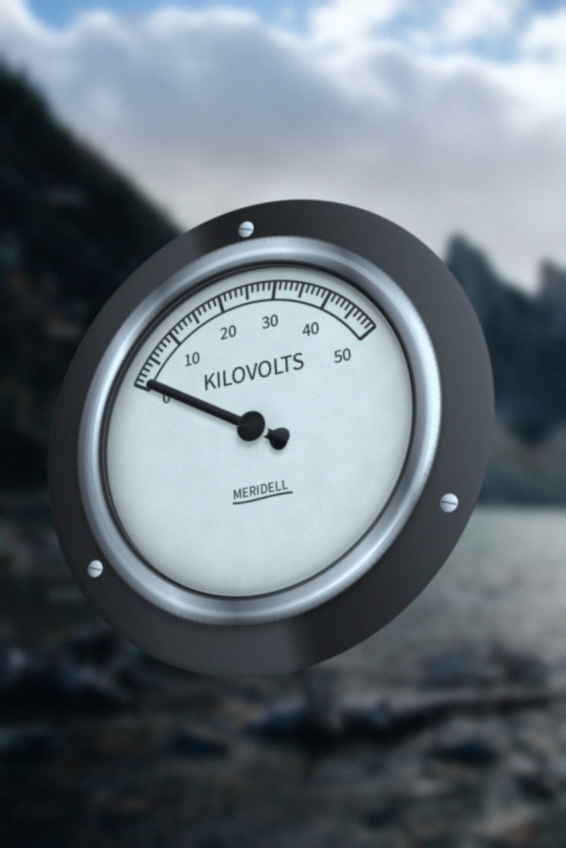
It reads 1 kV
